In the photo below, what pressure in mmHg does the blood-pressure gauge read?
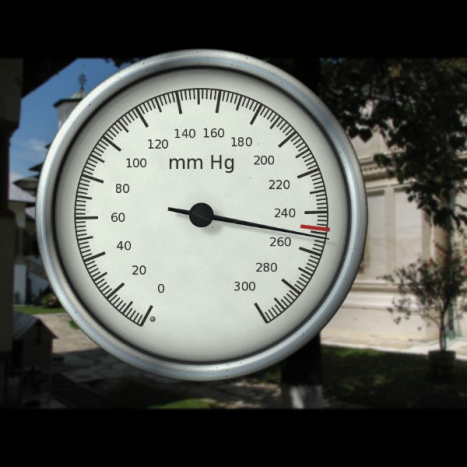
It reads 252 mmHg
